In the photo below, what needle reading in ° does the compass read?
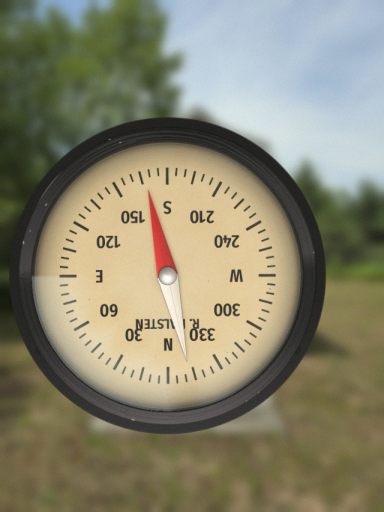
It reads 167.5 °
